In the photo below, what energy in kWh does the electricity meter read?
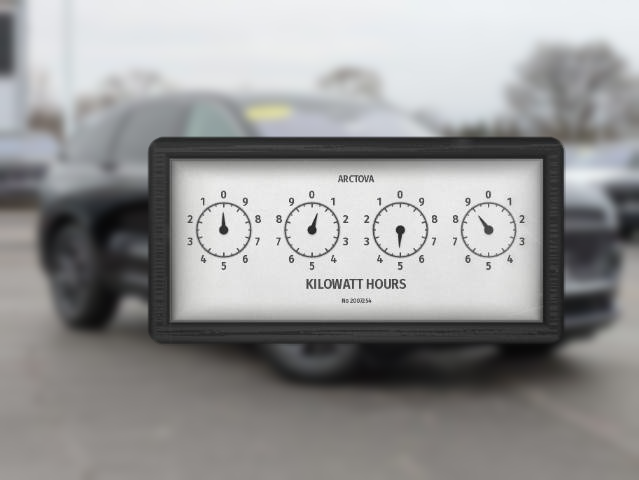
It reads 49 kWh
